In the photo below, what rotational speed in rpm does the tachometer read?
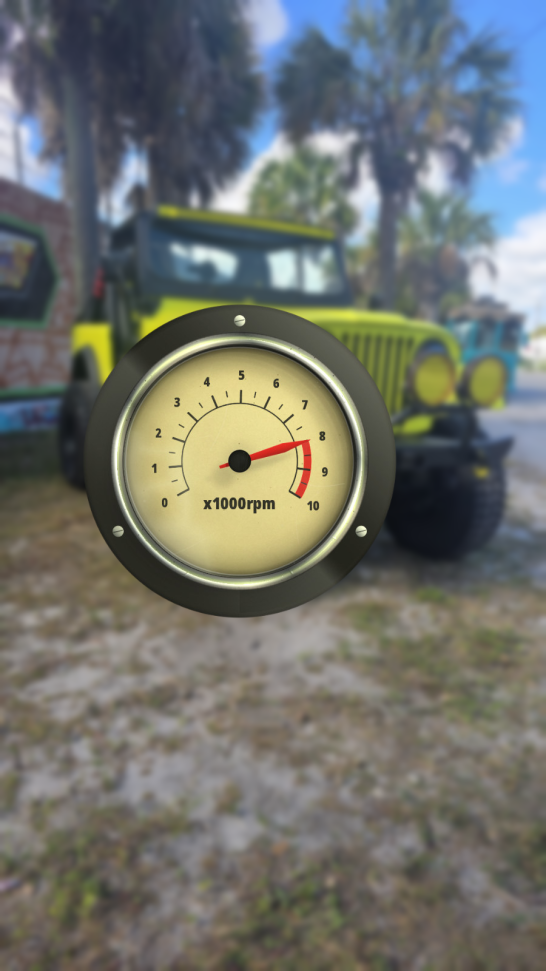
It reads 8000 rpm
